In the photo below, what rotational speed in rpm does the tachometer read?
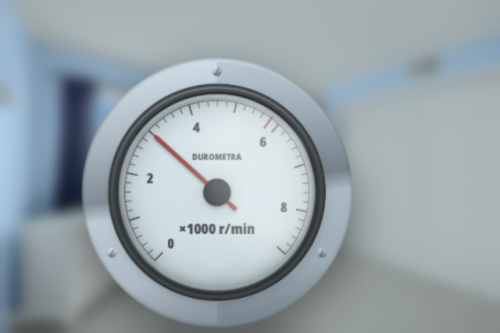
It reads 3000 rpm
